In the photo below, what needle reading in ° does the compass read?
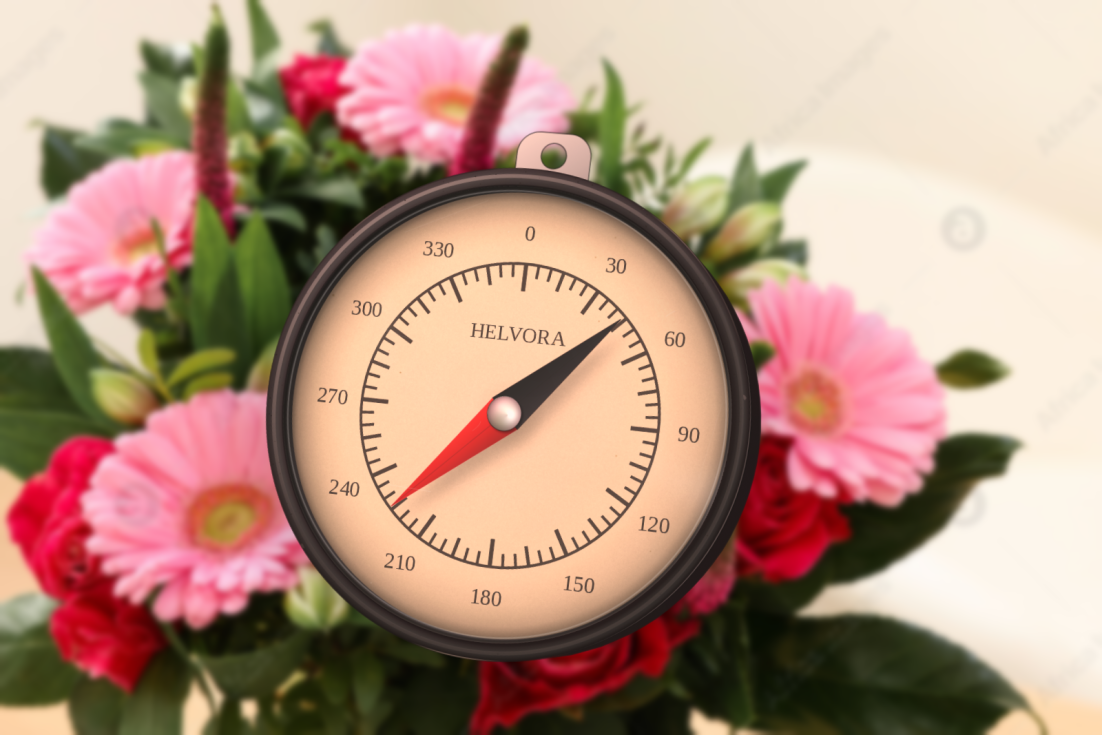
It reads 225 °
